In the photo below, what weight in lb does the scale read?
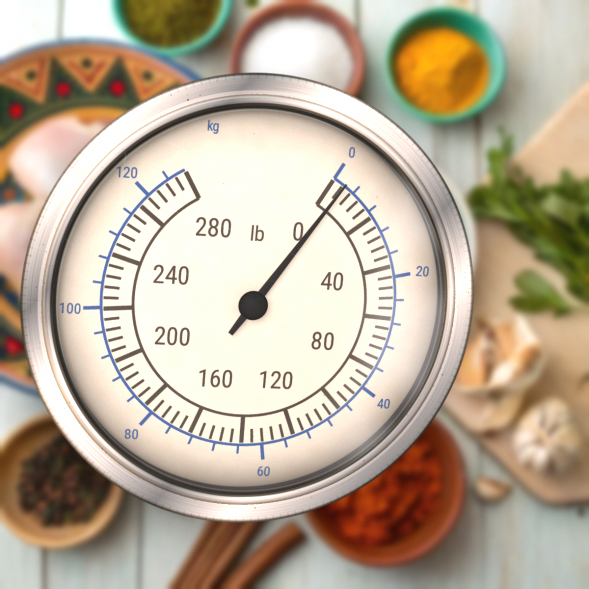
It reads 4 lb
